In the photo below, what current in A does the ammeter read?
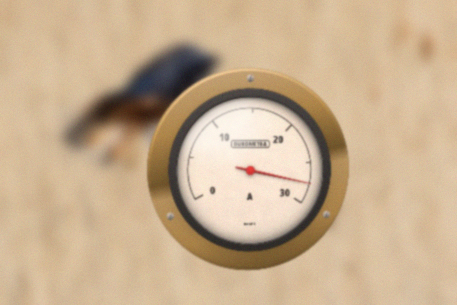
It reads 27.5 A
